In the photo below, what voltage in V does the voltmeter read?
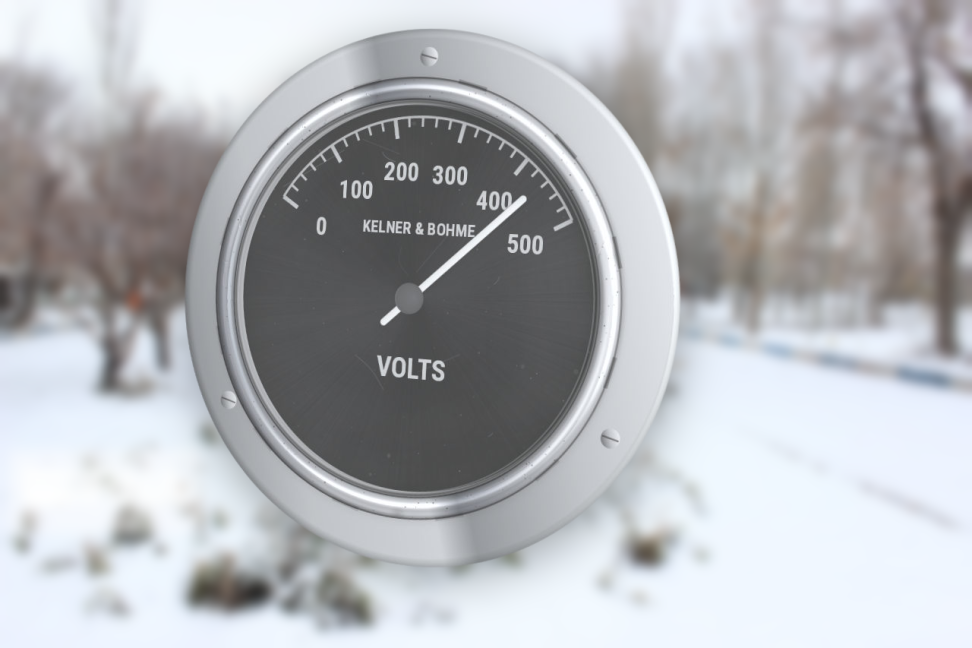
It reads 440 V
